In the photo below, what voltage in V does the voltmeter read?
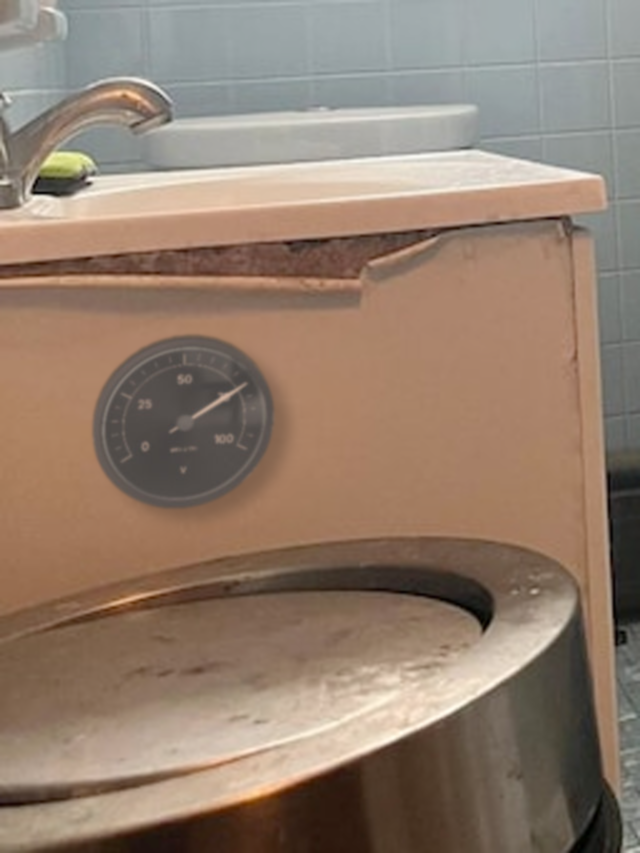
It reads 75 V
